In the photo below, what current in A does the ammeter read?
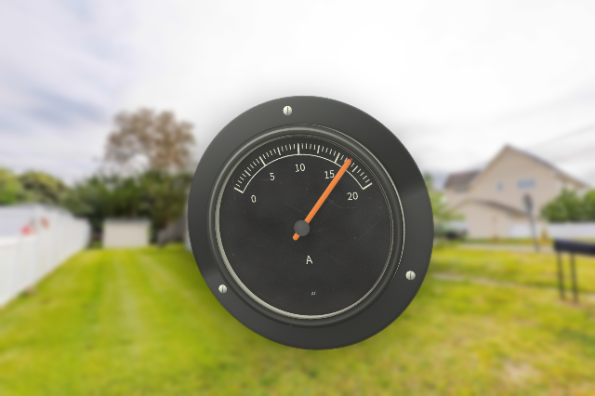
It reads 16.5 A
